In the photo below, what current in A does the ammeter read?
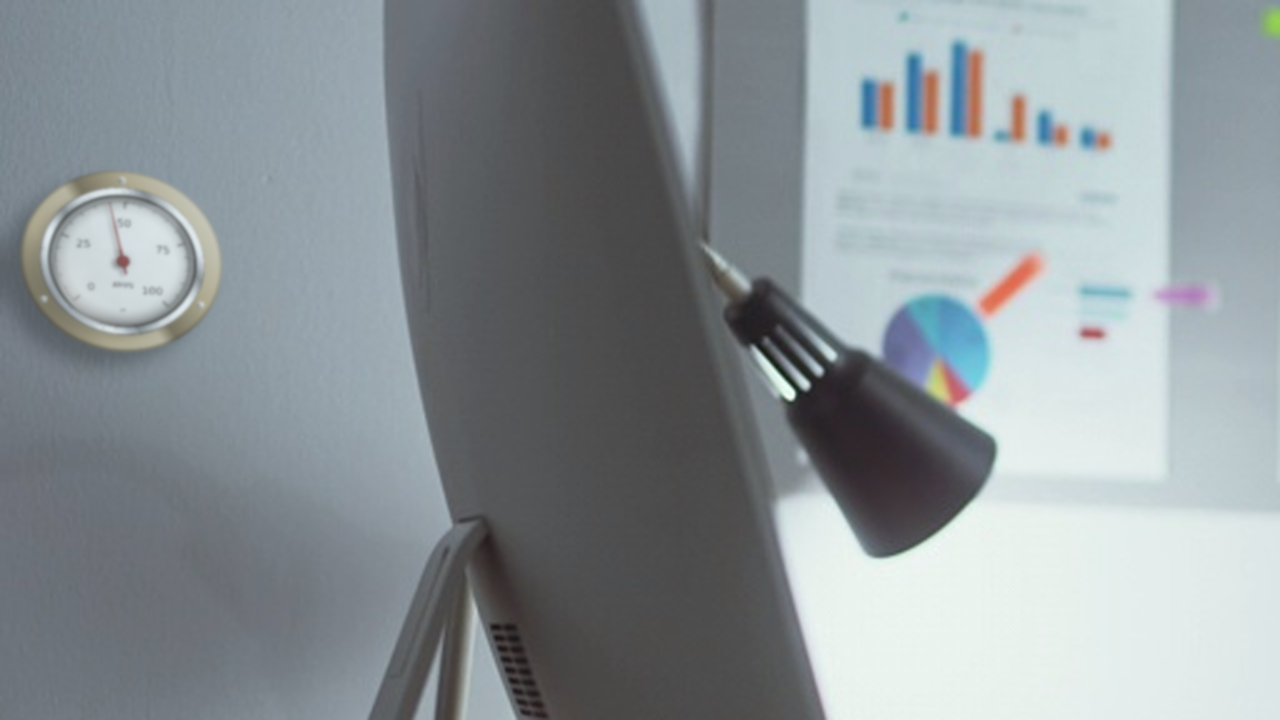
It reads 45 A
